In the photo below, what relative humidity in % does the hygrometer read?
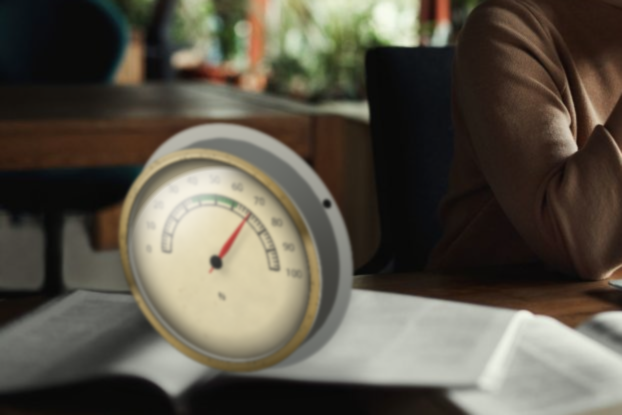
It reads 70 %
